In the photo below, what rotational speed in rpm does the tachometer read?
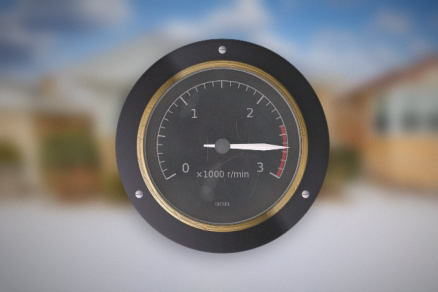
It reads 2650 rpm
